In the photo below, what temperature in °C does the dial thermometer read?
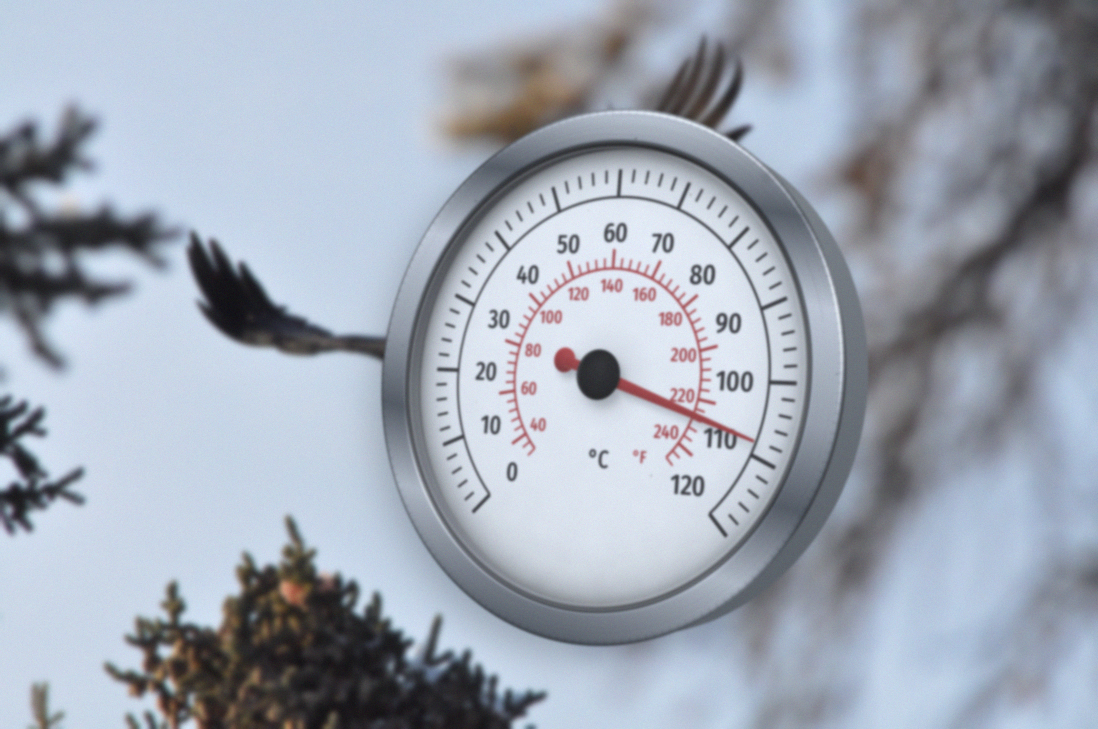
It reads 108 °C
